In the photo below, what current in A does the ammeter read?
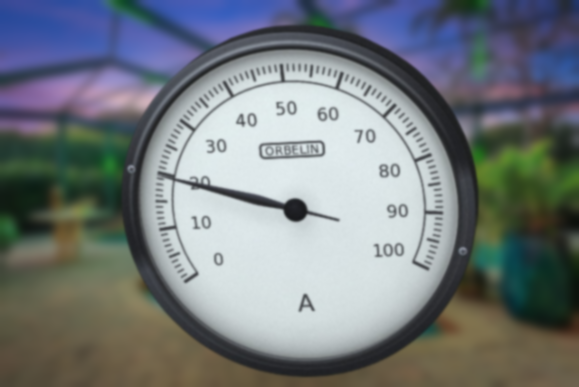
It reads 20 A
